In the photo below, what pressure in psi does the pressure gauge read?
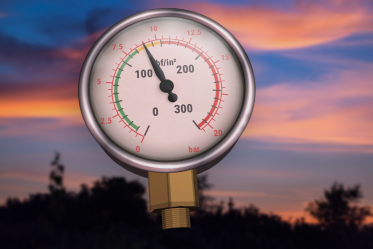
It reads 130 psi
